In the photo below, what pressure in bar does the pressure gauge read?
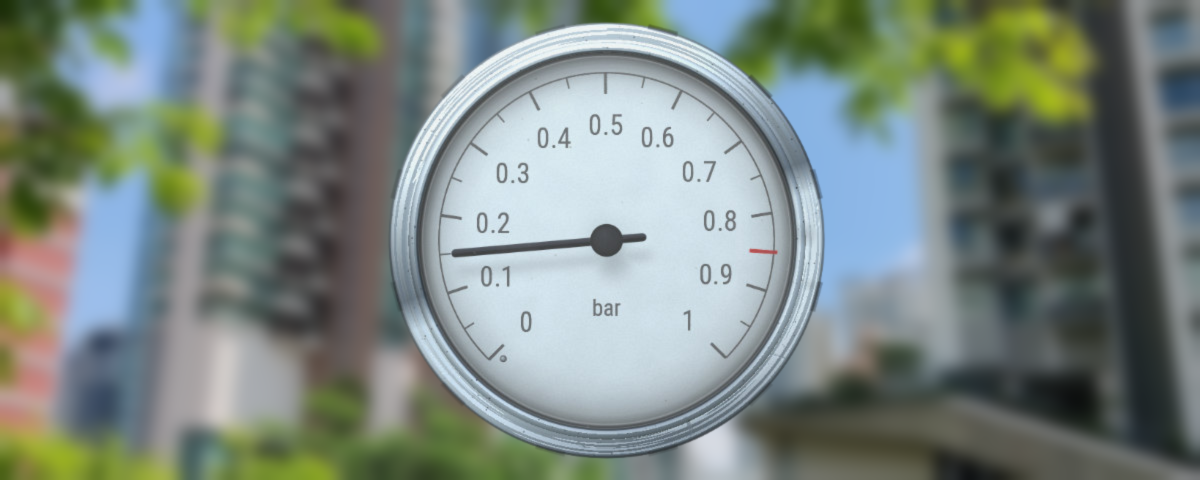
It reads 0.15 bar
